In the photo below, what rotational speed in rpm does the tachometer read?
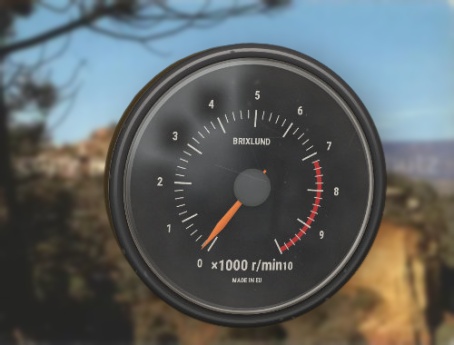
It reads 200 rpm
